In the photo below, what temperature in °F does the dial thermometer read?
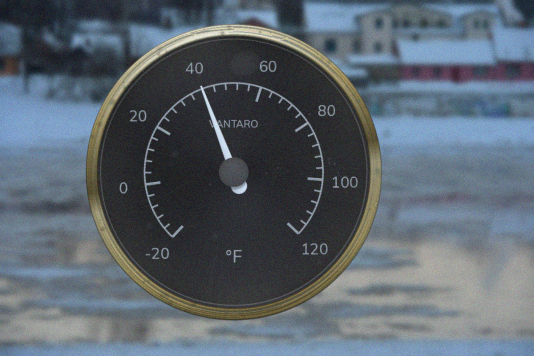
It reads 40 °F
